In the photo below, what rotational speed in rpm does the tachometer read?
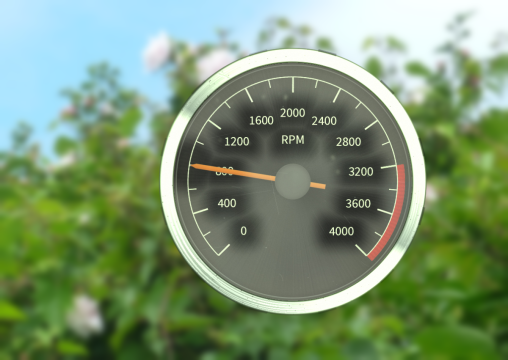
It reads 800 rpm
